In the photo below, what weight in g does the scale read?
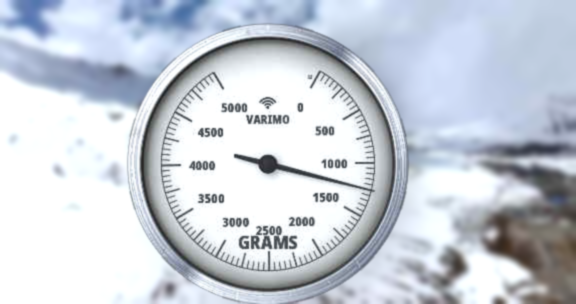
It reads 1250 g
